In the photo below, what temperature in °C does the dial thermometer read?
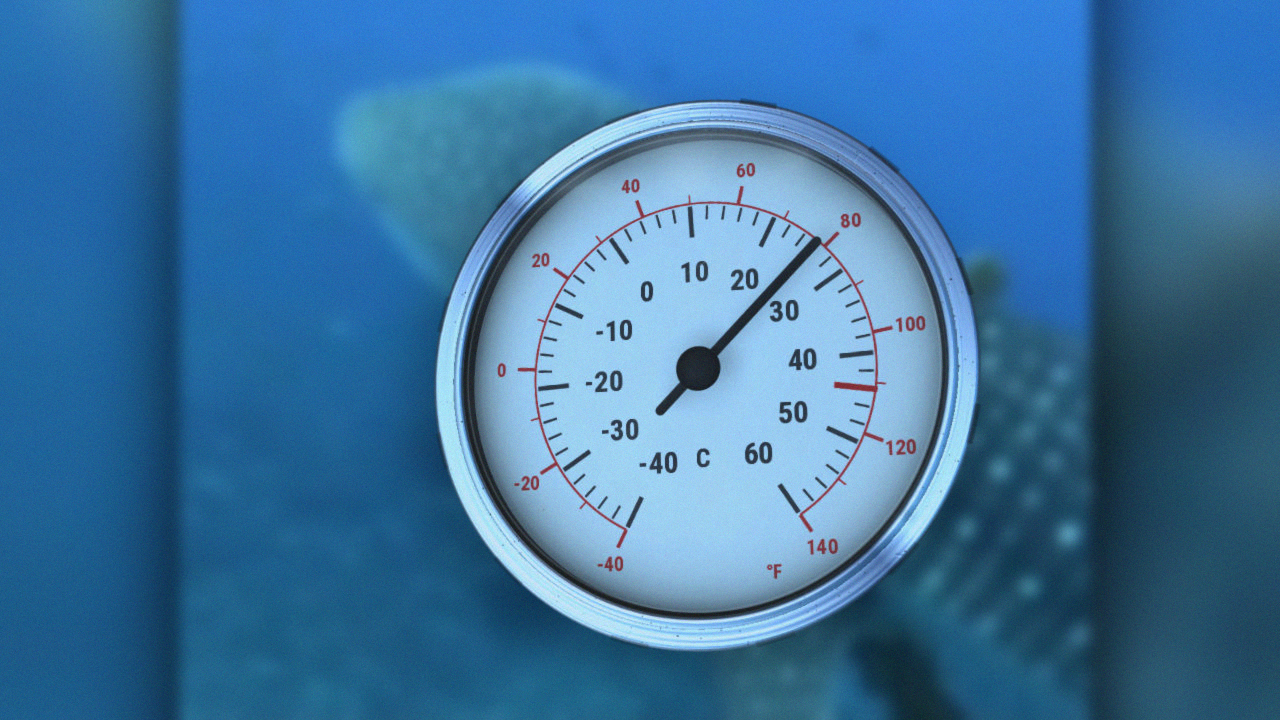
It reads 26 °C
